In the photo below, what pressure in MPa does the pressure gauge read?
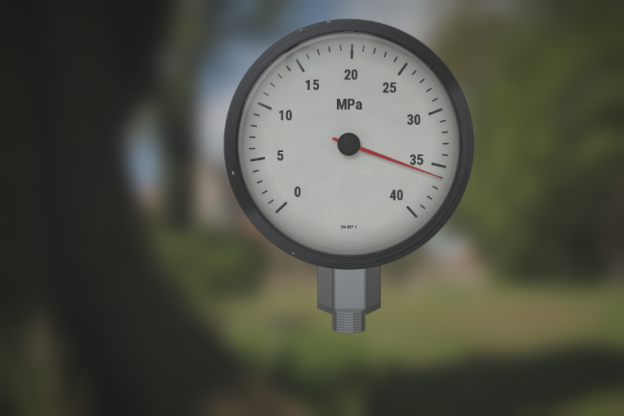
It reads 36 MPa
